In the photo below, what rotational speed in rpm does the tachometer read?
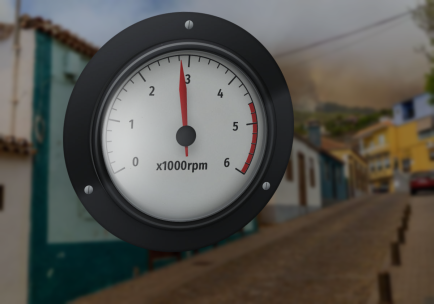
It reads 2800 rpm
